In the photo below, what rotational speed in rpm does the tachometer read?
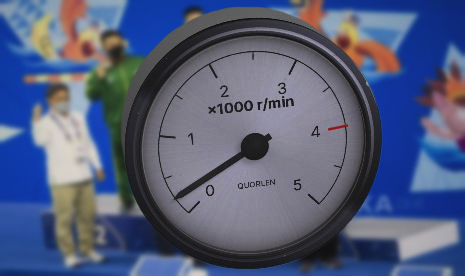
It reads 250 rpm
